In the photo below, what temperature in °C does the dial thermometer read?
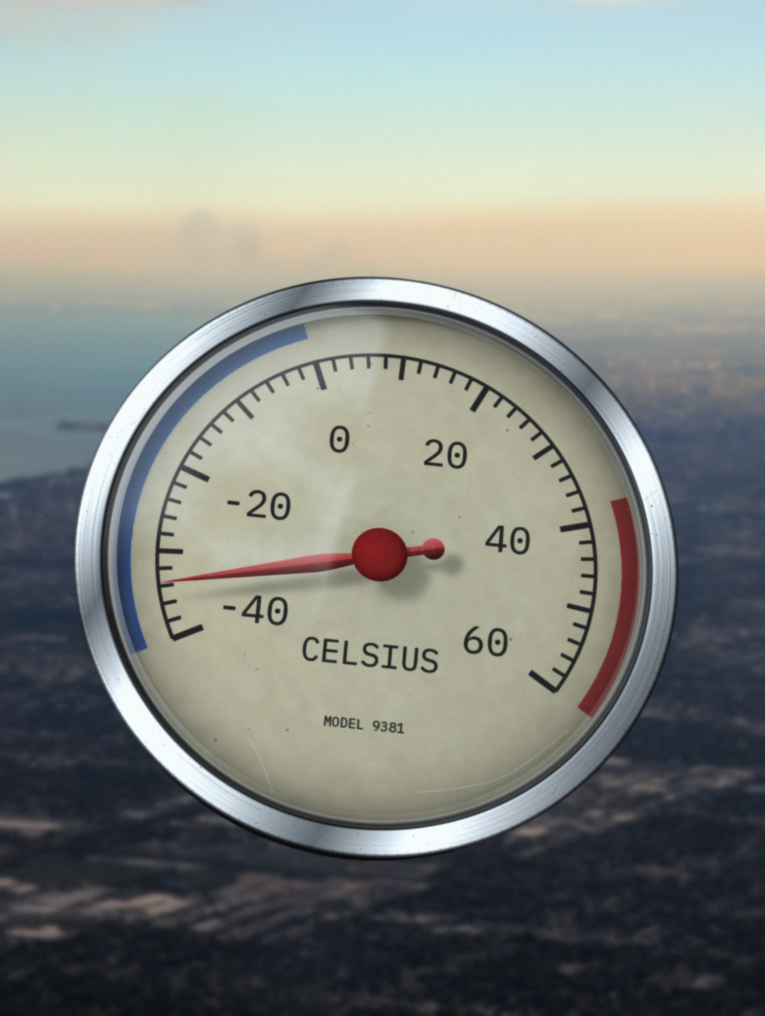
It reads -34 °C
